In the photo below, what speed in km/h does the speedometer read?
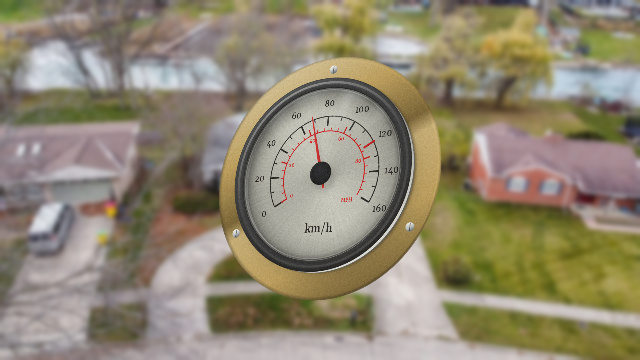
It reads 70 km/h
